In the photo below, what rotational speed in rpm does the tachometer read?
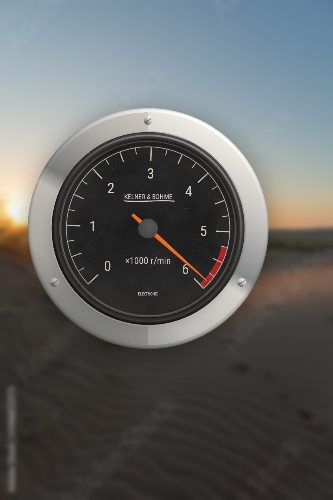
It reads 5875 rpm
